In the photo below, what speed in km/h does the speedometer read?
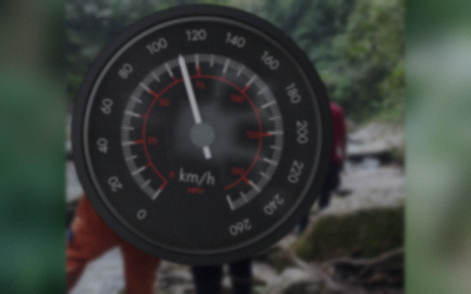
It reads 110 km/h
